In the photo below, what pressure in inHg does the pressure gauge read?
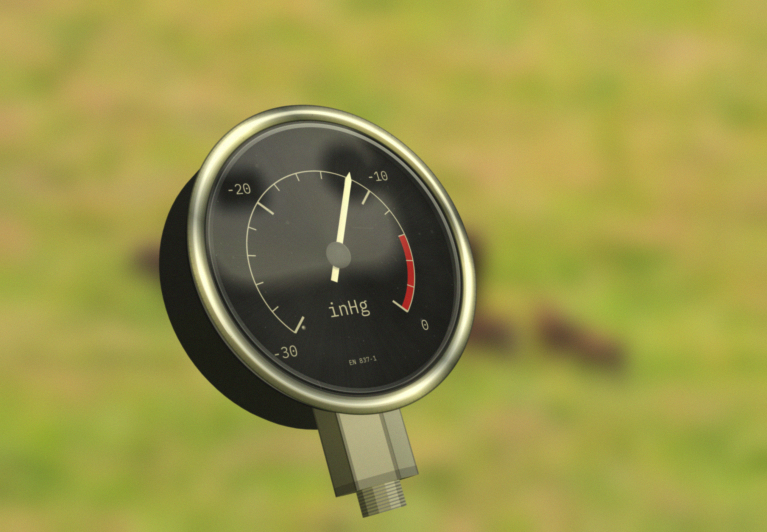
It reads -12 inHg
